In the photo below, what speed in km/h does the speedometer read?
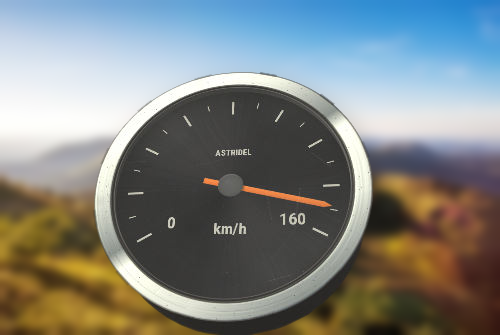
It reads 150 km/h
